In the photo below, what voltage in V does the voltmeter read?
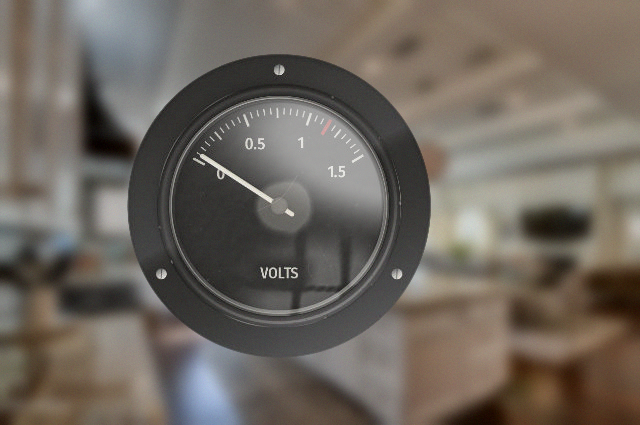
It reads 0.05 V
